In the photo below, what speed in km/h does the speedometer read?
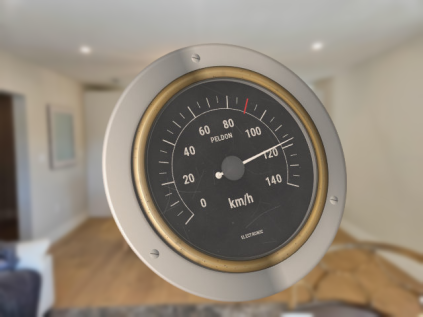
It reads 117.5 km/h
